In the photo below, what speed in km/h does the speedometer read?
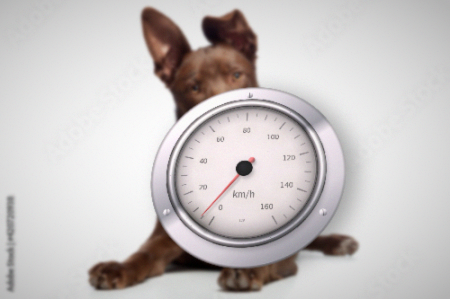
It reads 5 km/h
